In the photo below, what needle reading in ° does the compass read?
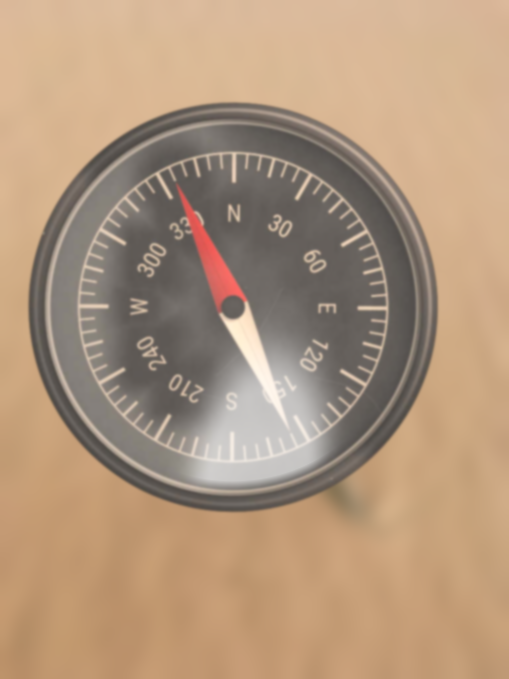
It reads 335 °
